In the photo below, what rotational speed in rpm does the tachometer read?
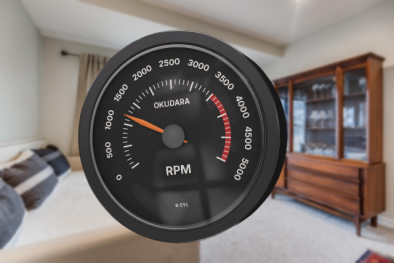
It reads 1200 rpm
